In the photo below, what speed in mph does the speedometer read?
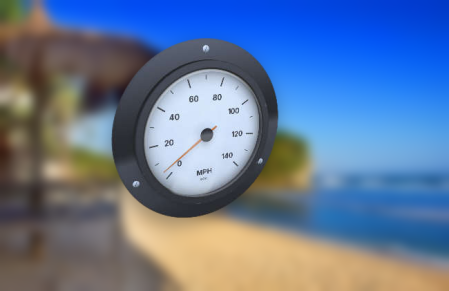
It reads 5 mph
